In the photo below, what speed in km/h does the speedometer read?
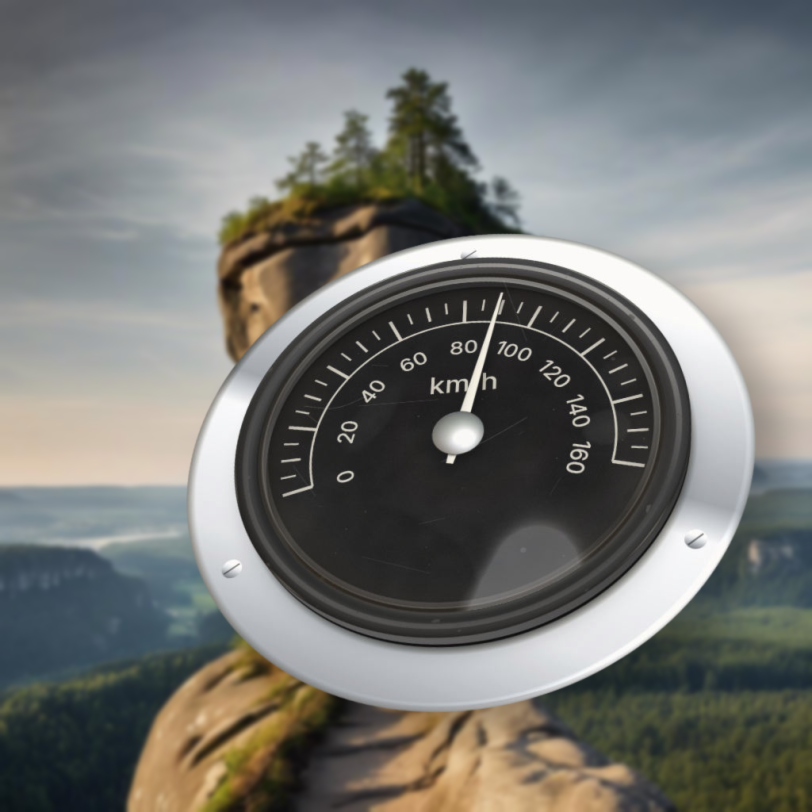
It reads 90 km/h
